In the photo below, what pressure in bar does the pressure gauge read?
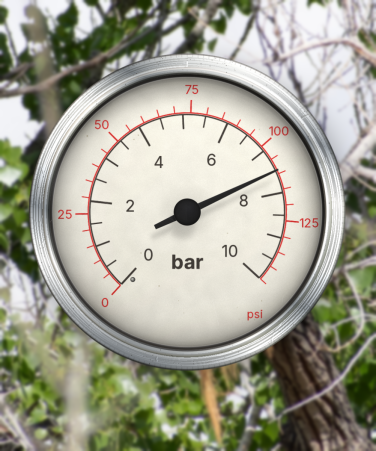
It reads 7.5 bar
